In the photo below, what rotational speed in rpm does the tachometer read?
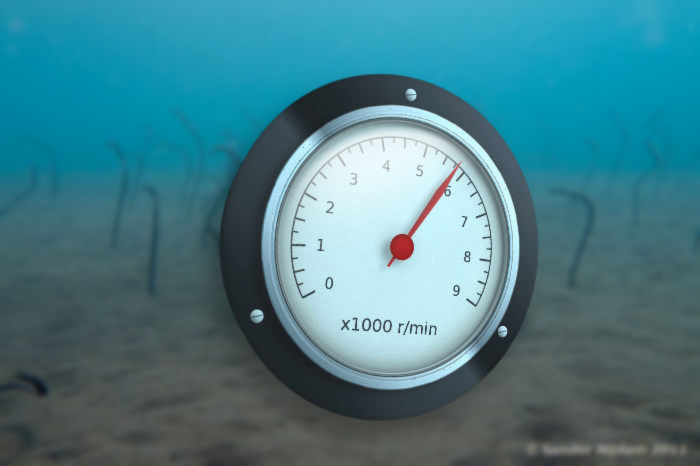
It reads 5750 rpm
